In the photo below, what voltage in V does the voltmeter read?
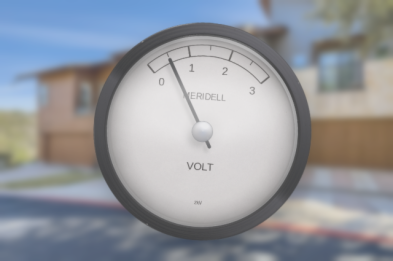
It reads 0.5 V
